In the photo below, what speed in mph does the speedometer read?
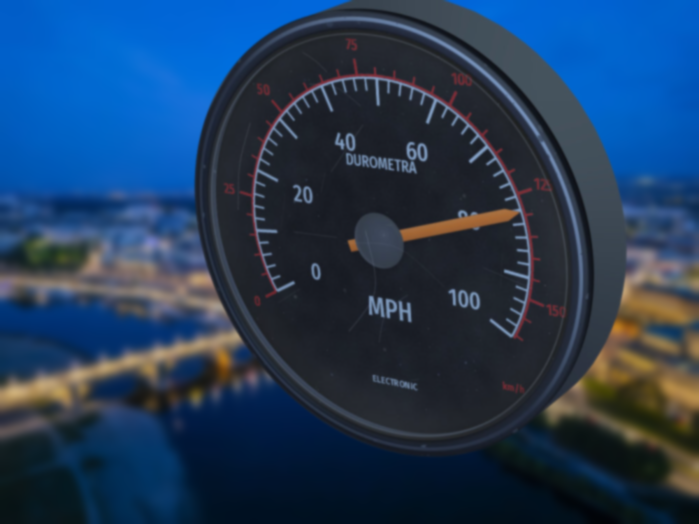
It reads 80 mph
